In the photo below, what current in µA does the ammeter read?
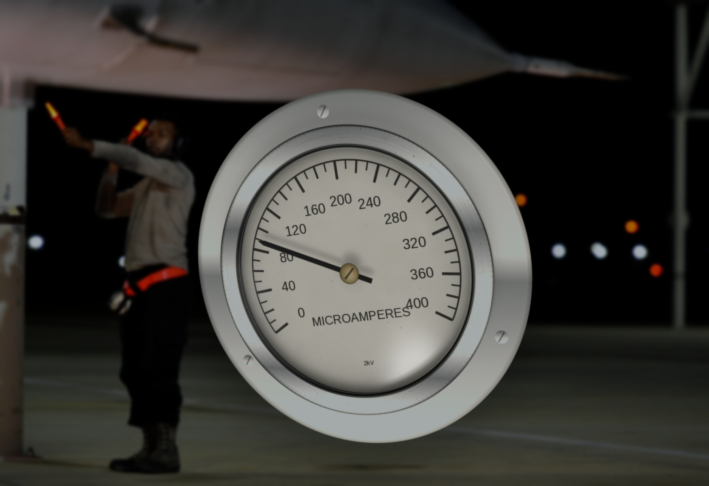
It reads 90 µA
